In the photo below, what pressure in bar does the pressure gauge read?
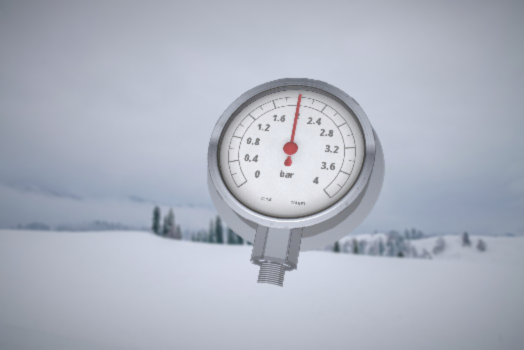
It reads 2 bar
